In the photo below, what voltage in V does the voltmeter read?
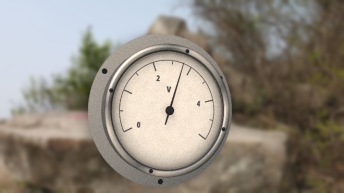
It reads 2.75 V
